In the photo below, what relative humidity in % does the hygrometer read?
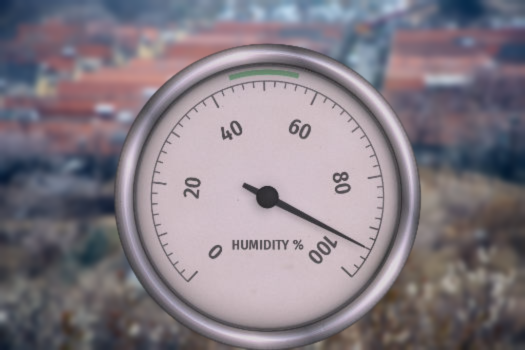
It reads 94 %
